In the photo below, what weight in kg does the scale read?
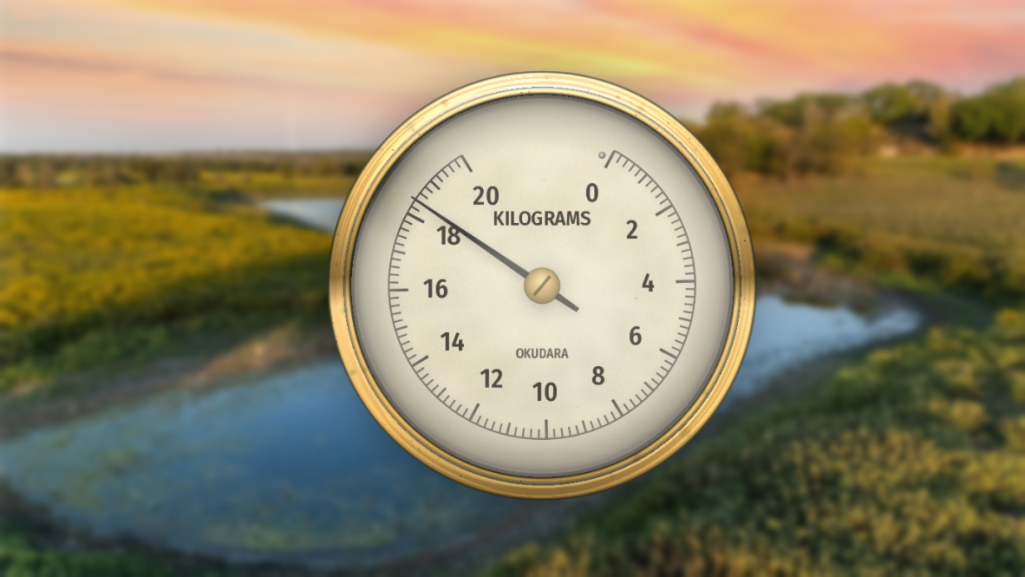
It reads 18.4 kg
